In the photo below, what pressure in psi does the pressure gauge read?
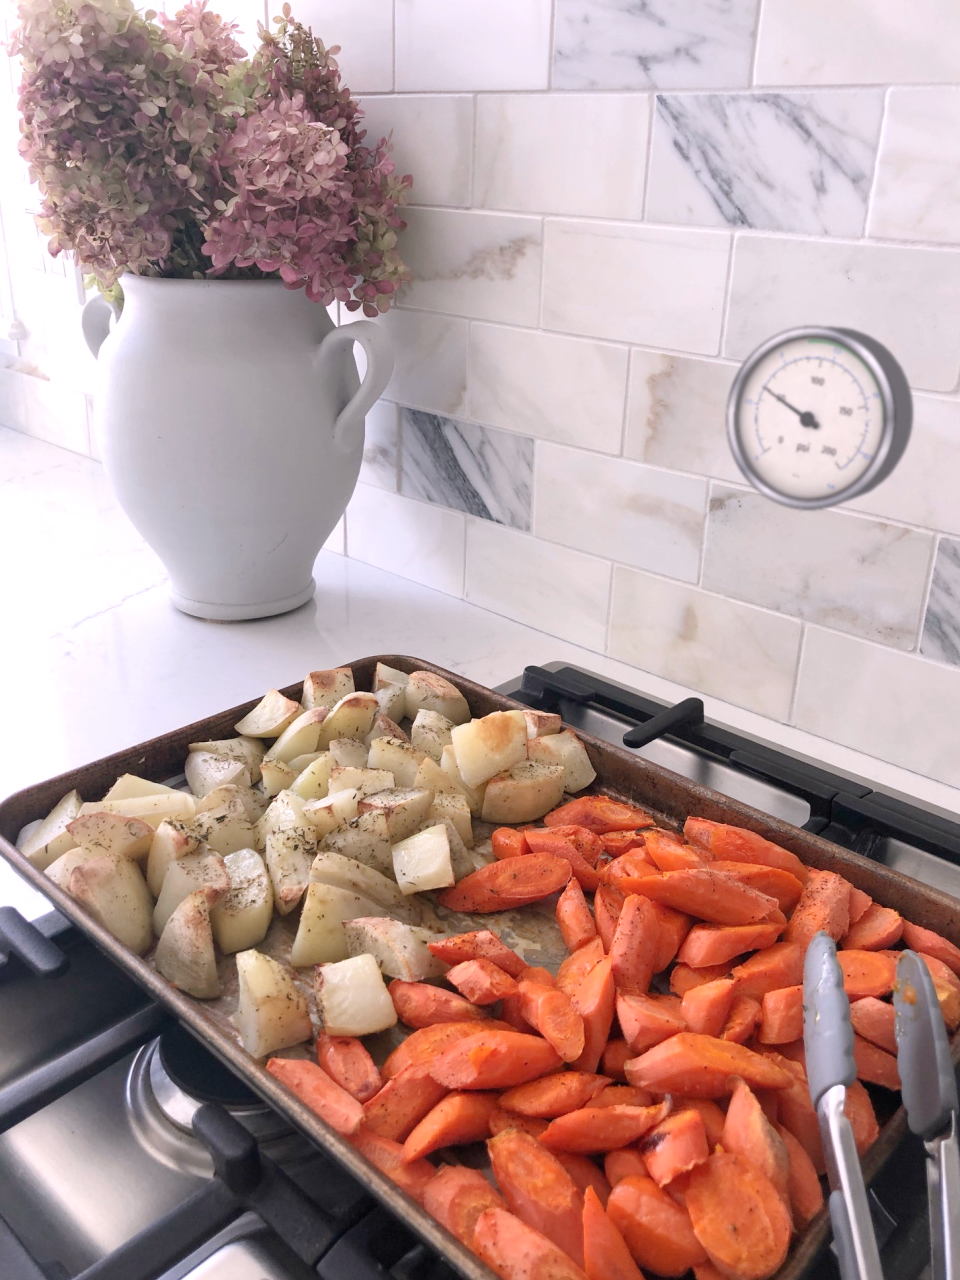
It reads 50 psi
